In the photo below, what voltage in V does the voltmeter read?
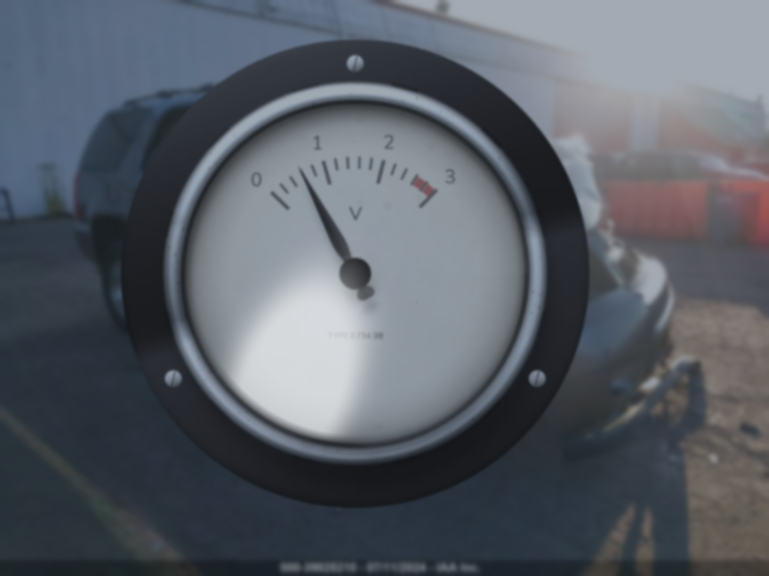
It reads 0.6 V
